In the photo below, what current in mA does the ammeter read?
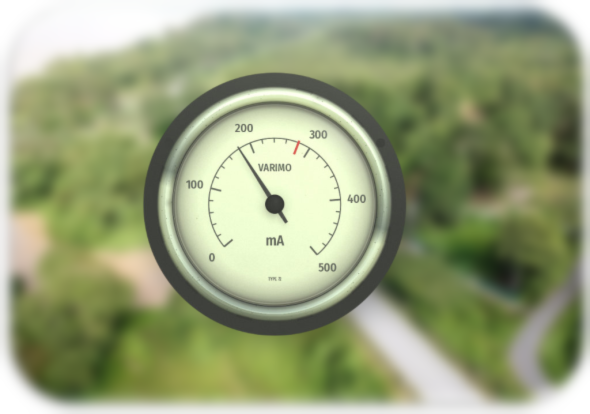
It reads 180 mA
